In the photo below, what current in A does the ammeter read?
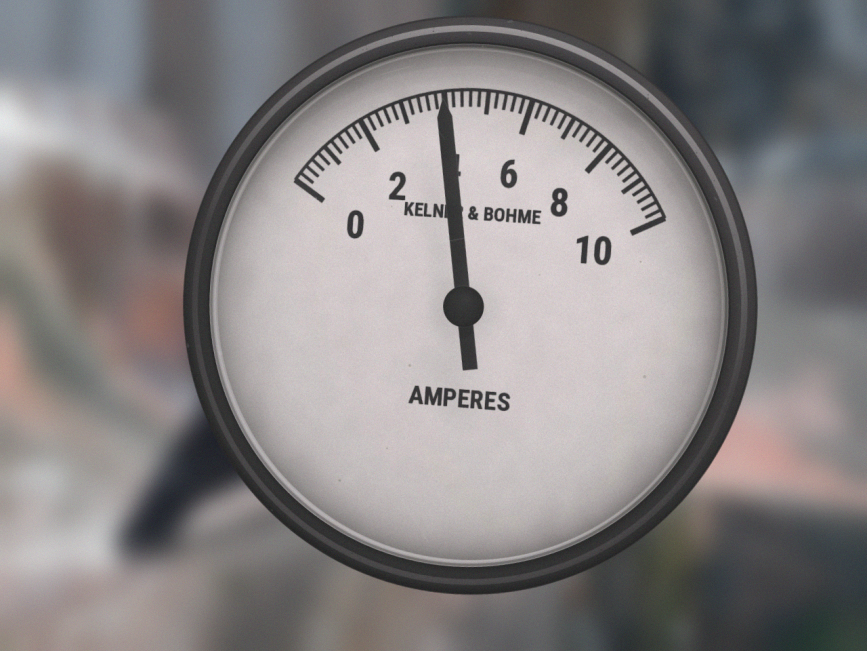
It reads 4 A
